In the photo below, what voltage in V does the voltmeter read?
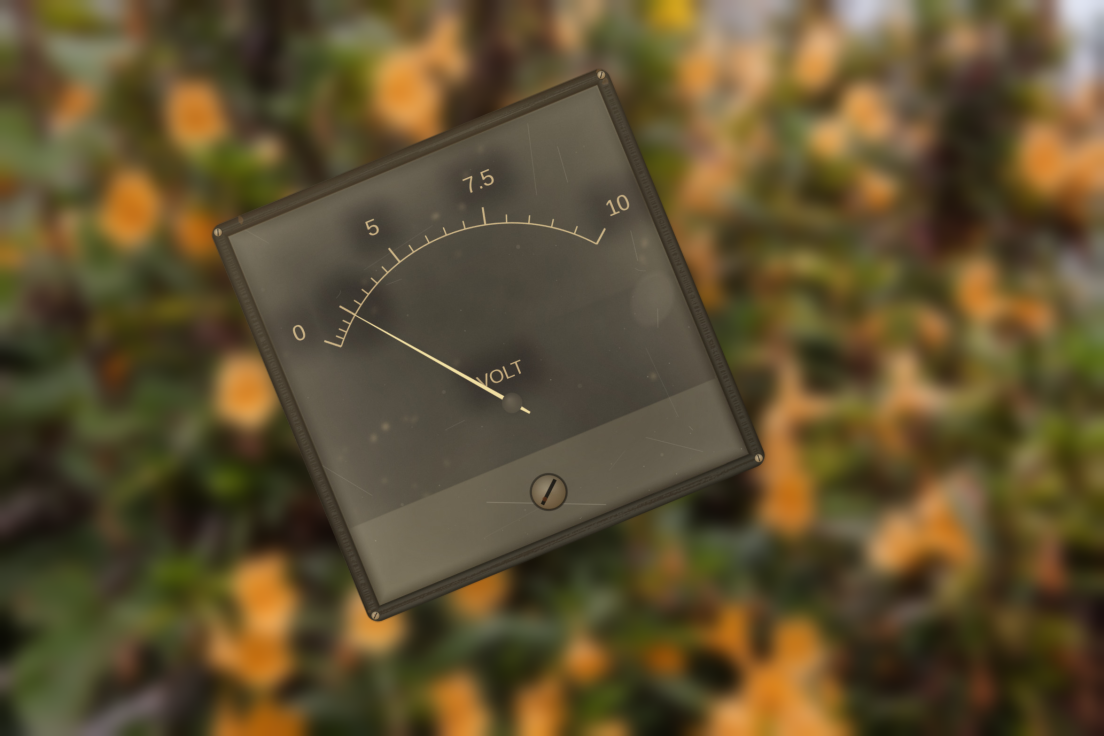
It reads 2.5 V
